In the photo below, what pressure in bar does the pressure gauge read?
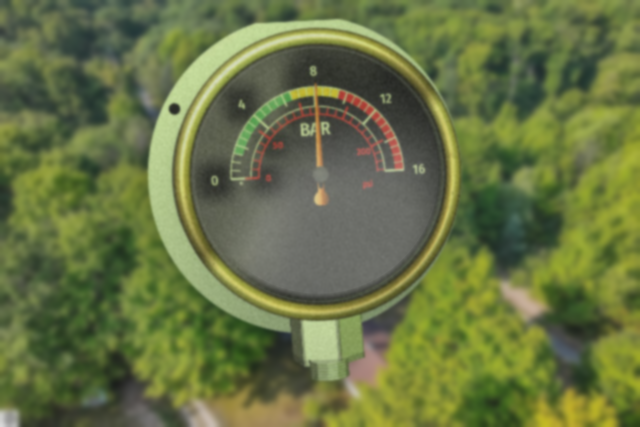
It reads 8 bar
